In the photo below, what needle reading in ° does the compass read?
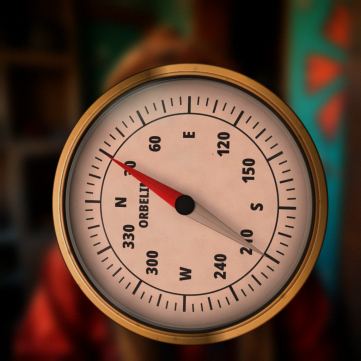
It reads 30 °
